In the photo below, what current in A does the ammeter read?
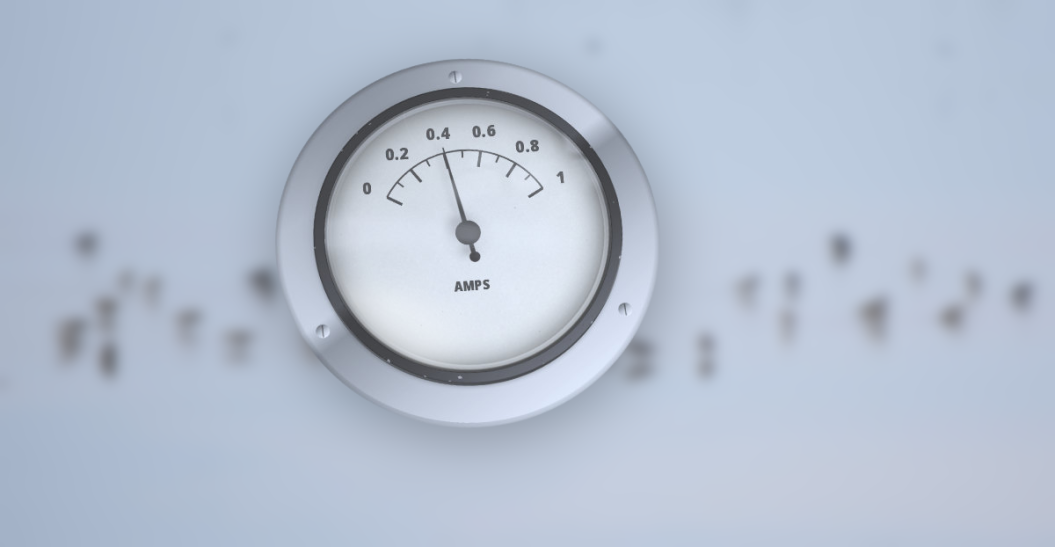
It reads 0.4 A
